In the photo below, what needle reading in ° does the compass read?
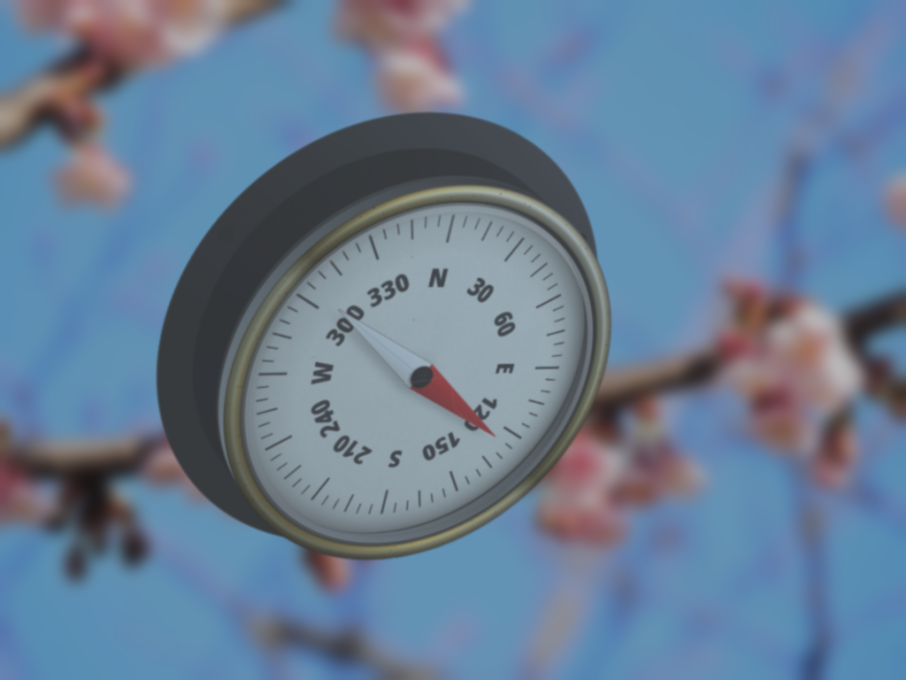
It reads 125 °
